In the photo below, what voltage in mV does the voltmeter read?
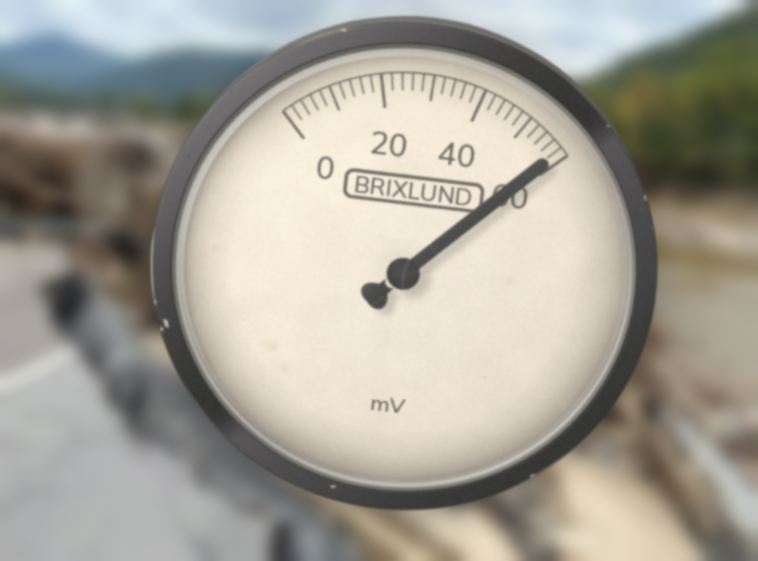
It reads 58 mV
